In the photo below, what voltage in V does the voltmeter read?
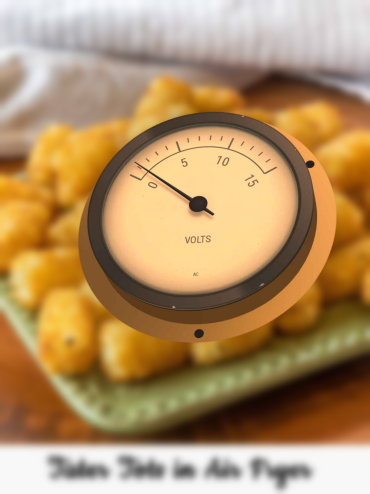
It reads 1 V
